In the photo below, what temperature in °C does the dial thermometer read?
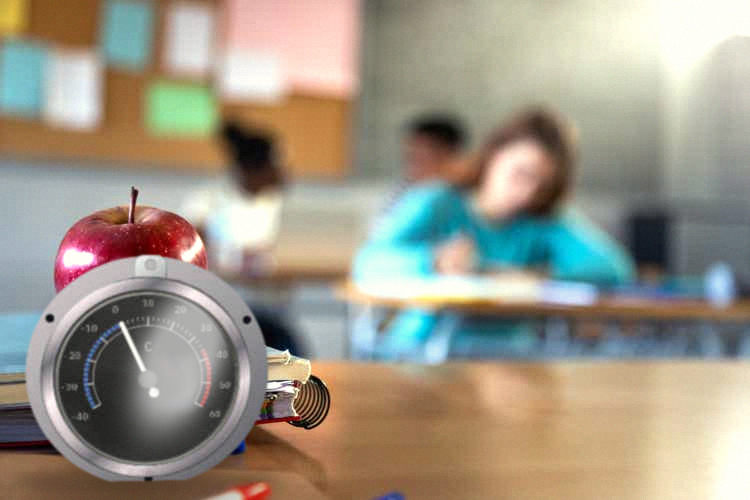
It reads 0 °C
